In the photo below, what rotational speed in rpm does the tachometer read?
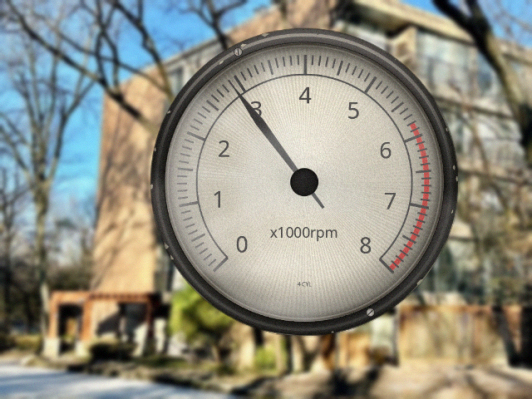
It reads 2900 rpm
